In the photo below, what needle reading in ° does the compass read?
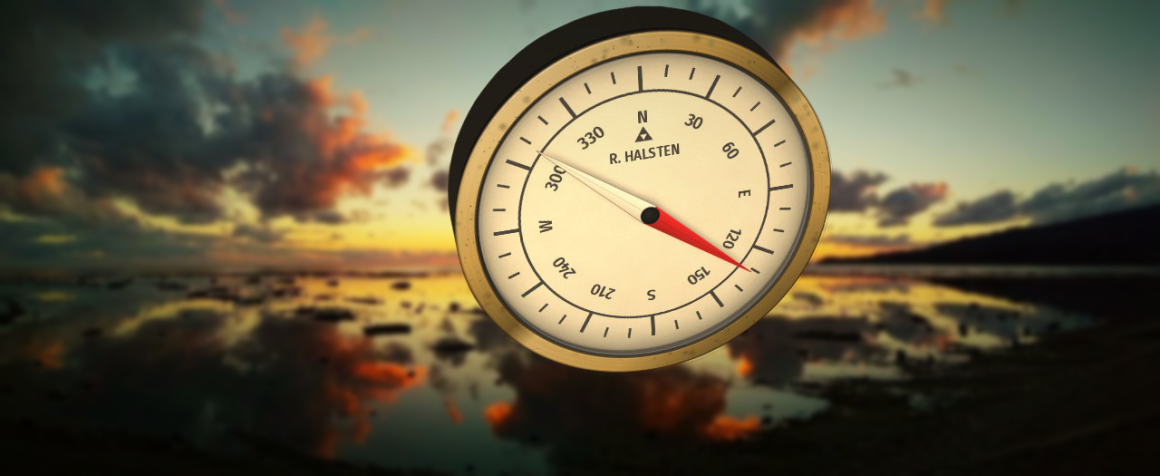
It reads 130 °
